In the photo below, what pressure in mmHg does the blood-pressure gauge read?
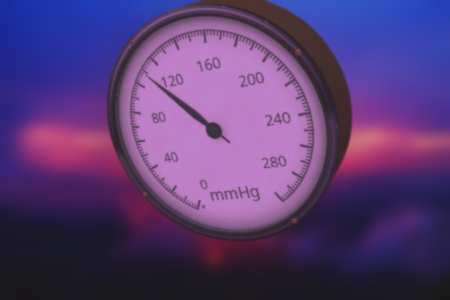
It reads 110 mmHg
